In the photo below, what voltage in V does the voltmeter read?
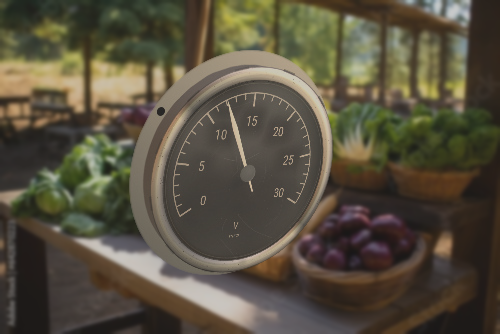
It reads 12 V
